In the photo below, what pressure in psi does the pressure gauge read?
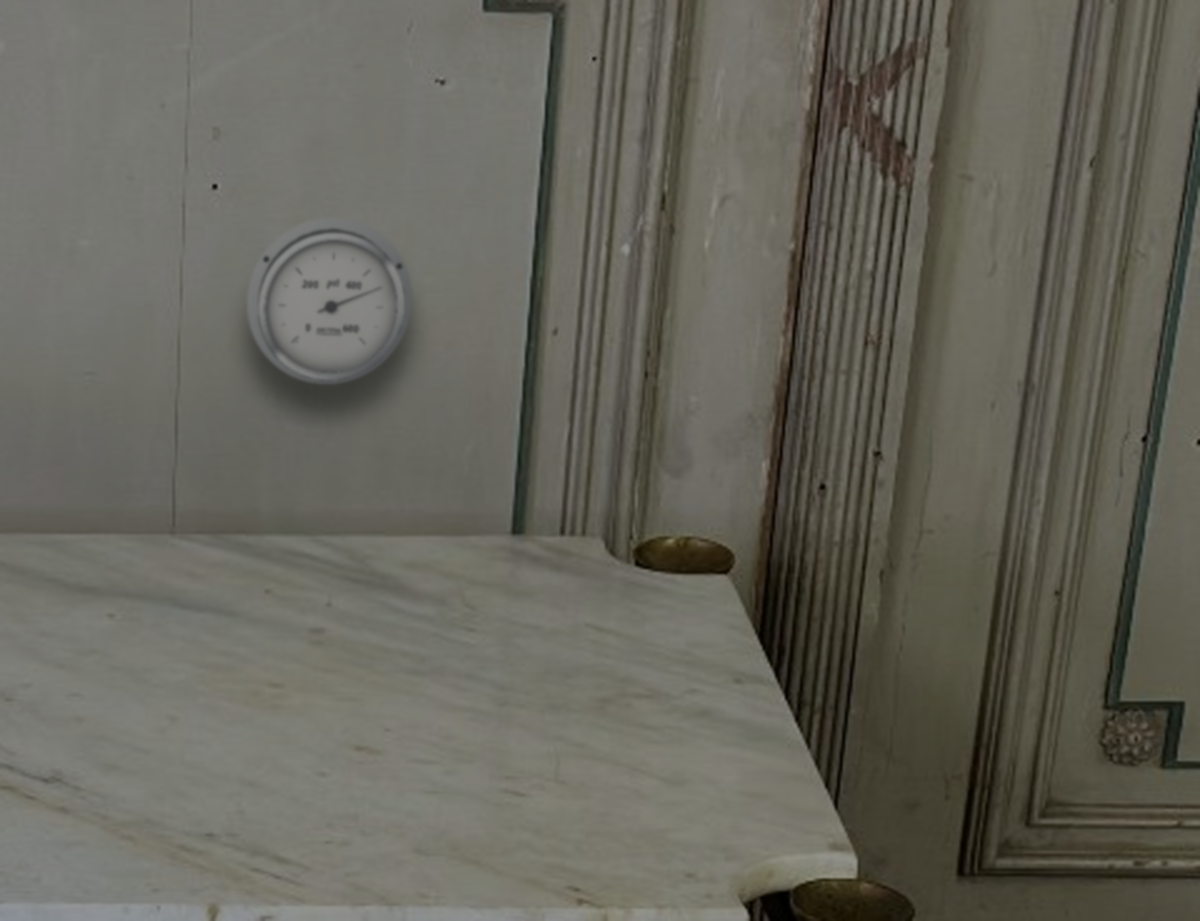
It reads 450 psi
